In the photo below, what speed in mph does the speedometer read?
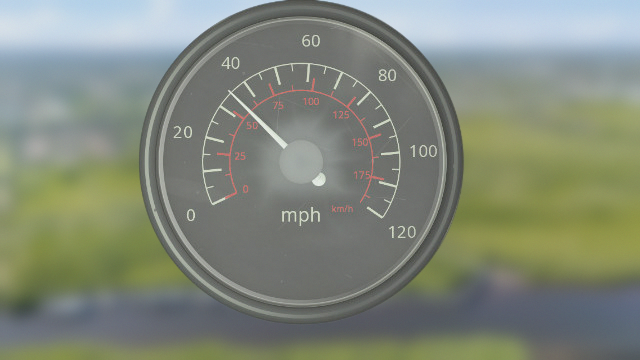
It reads 35 mph
